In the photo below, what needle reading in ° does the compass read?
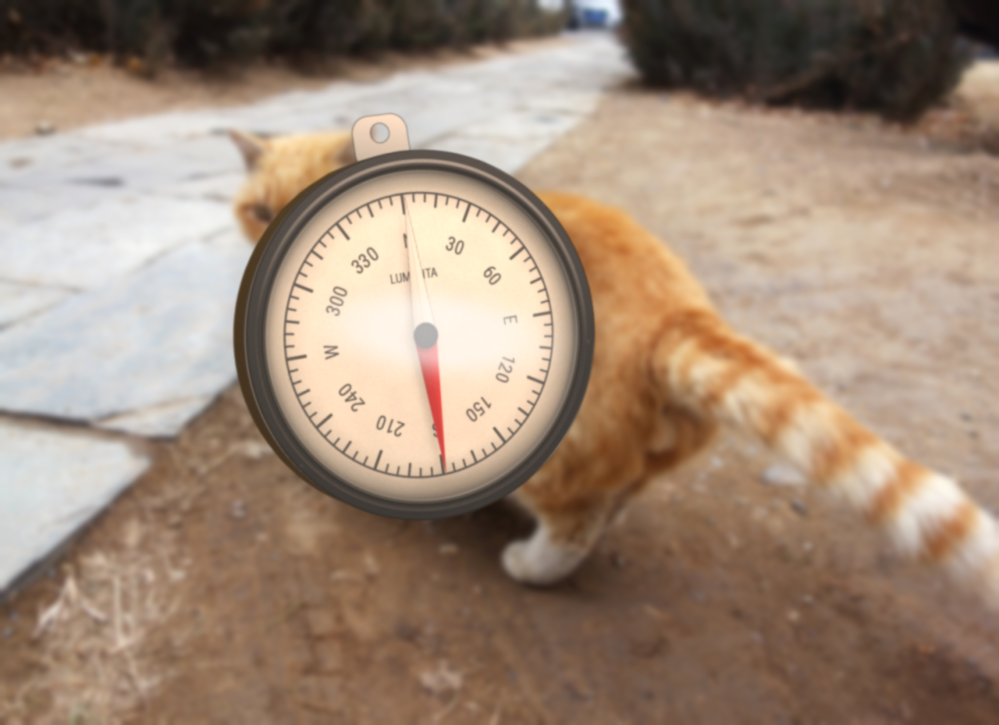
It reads 180 °
